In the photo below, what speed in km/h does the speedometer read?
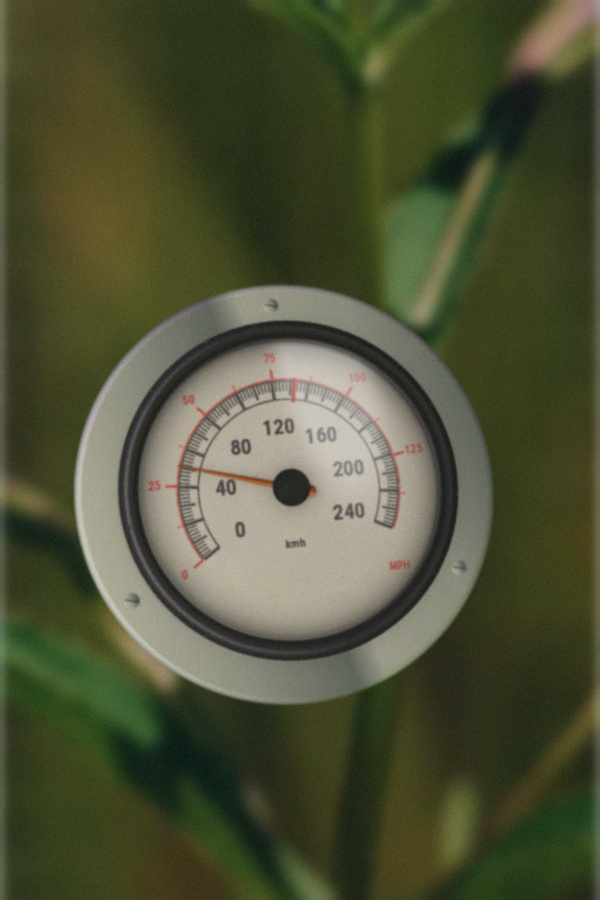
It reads 50 km/h
